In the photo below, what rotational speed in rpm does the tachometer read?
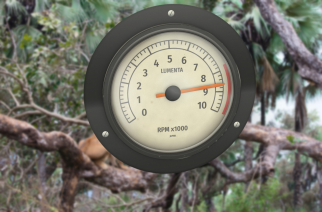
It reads 8600 rpm
